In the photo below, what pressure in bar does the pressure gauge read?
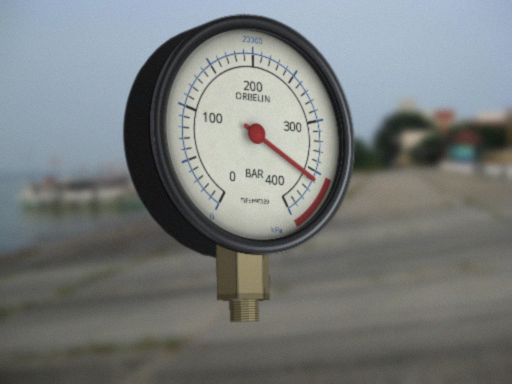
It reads 360 bar
